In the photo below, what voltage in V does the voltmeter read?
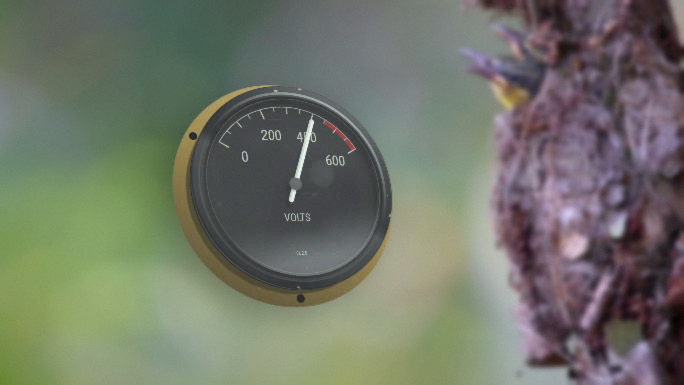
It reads 400 V
